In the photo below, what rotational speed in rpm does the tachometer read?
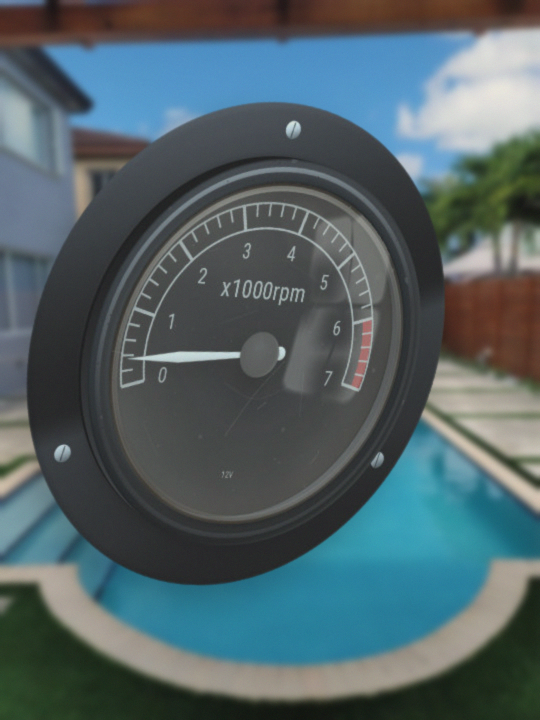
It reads 400 rpm
